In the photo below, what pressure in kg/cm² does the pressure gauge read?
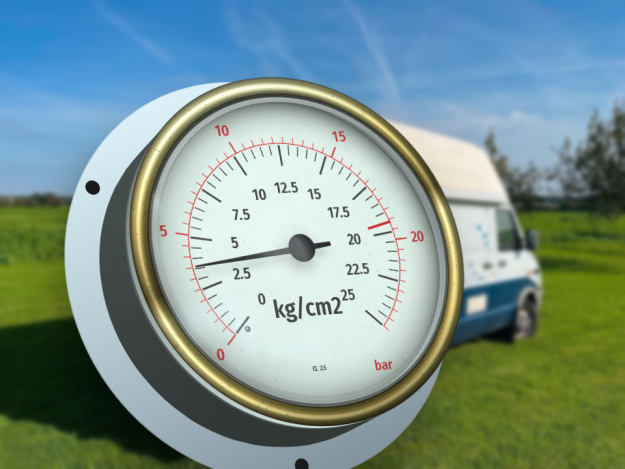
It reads 3.5 kg/cm²
